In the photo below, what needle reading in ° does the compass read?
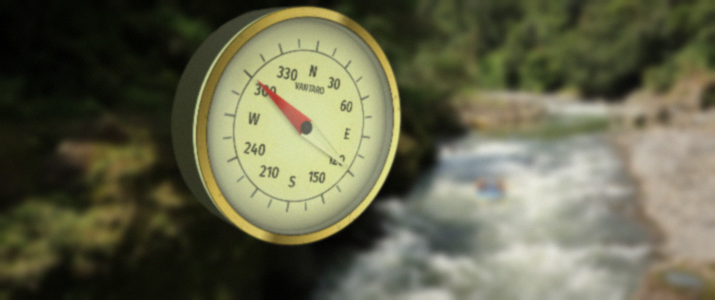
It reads 300 °
